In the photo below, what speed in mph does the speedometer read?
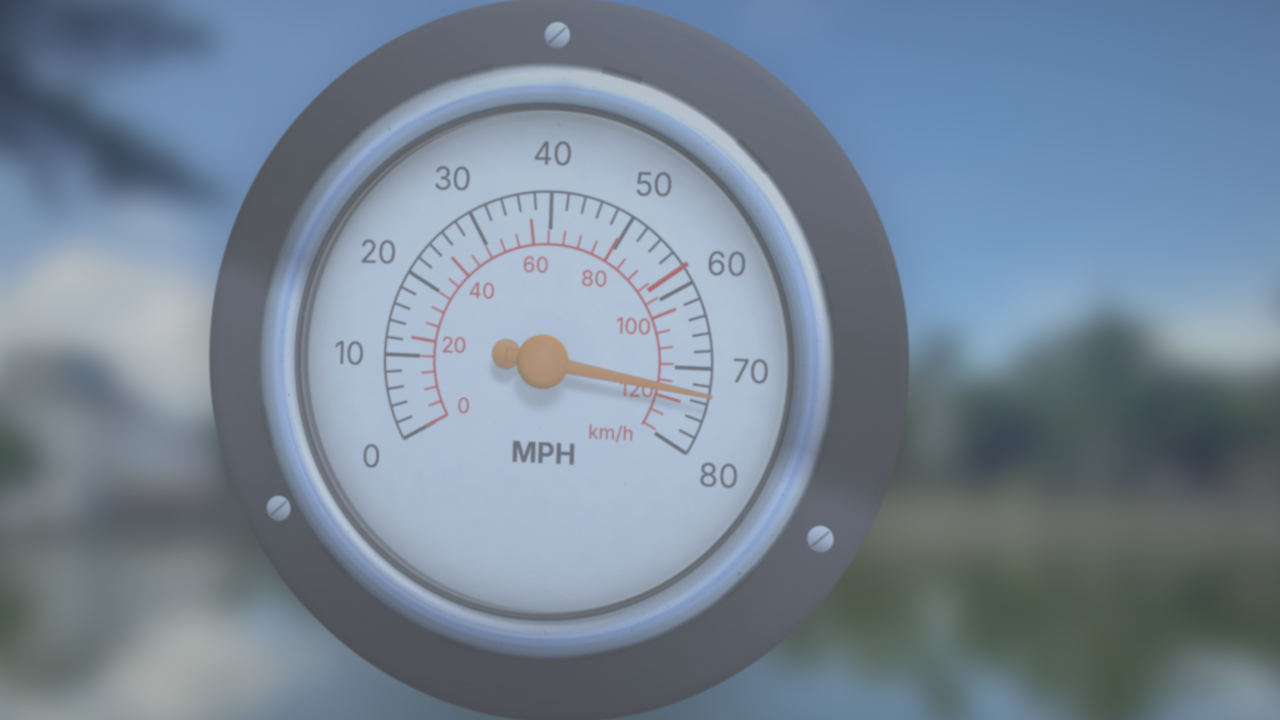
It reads 73 mph
